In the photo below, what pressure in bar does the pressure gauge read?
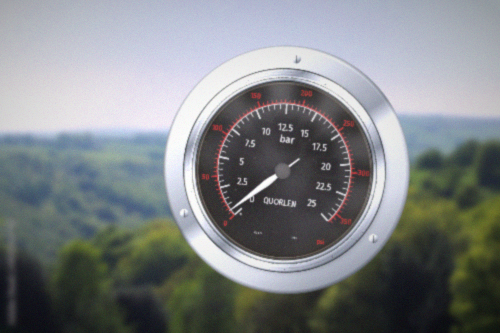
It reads 0.5 bar
